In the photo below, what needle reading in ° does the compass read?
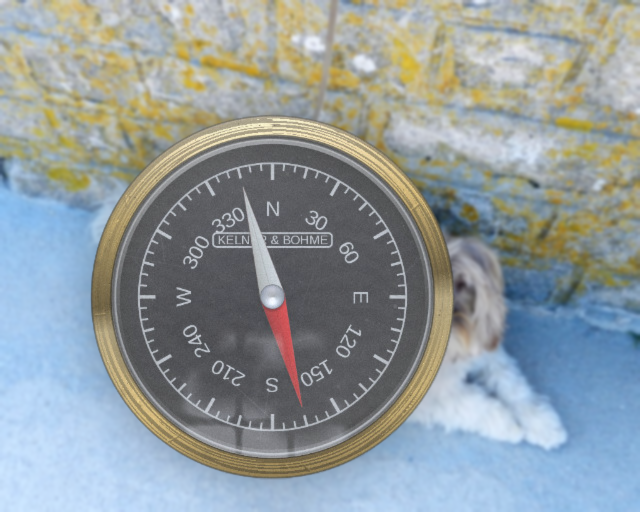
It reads 165 °
